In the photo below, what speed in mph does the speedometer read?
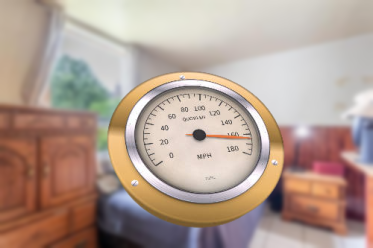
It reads 165 mph
